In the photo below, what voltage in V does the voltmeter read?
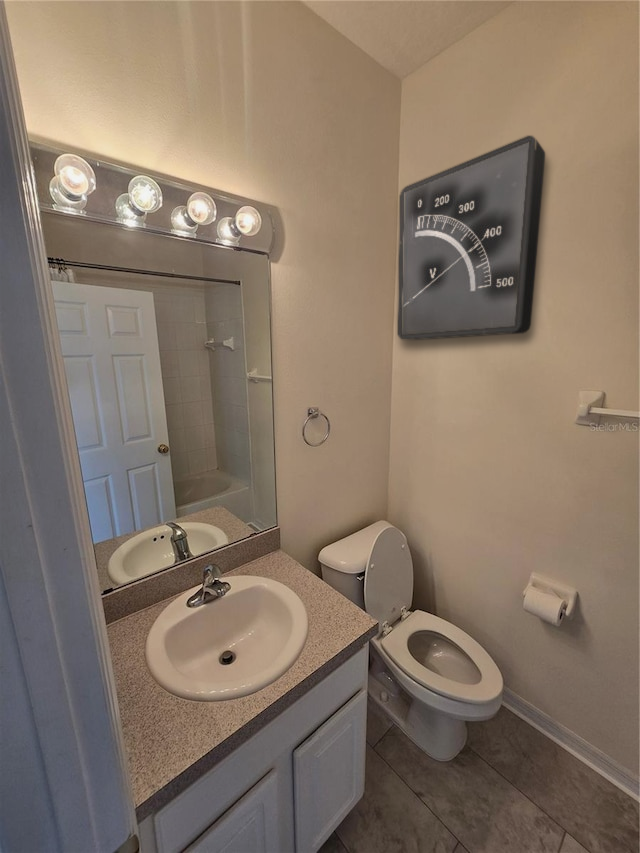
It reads 400 V
